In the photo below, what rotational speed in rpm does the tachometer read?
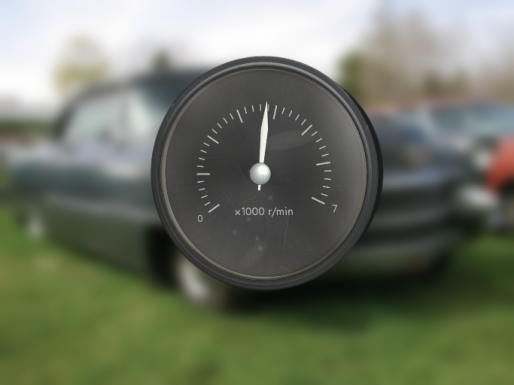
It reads 3800 rpm
